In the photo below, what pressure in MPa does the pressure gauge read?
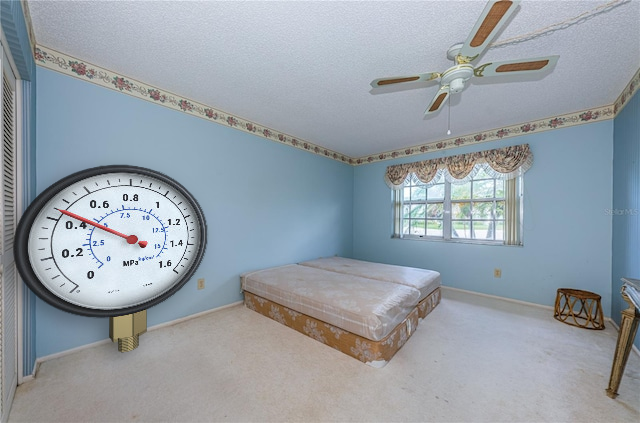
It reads 0.45 MPa
